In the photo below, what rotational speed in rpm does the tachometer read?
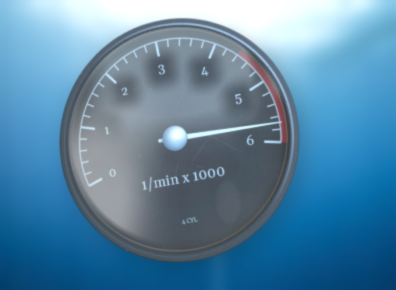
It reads 5700 rpm
